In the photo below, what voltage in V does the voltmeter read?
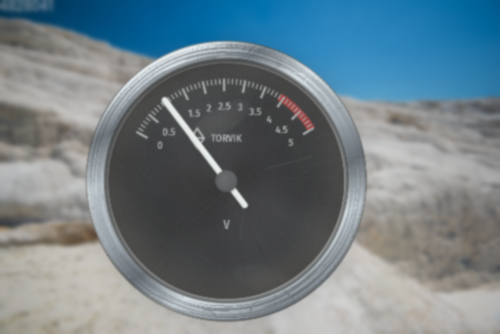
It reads 1 V
